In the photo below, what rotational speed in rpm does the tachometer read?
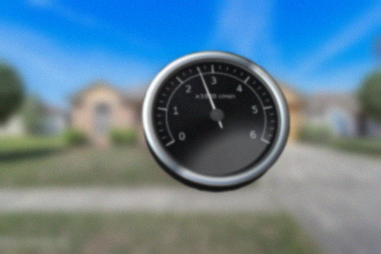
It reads 2600 rpm
